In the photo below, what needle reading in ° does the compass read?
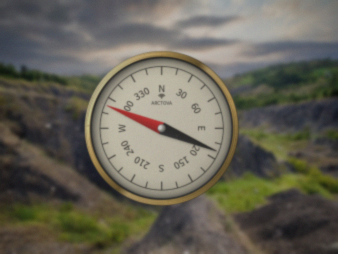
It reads 292.5 °
